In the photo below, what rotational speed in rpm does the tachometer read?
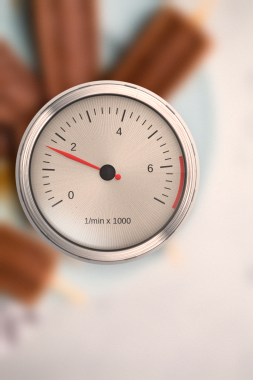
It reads 1600 rpm
